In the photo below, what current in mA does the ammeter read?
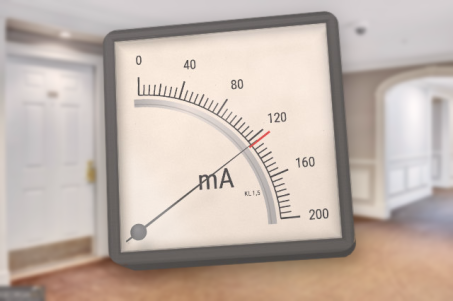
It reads 125 mA
